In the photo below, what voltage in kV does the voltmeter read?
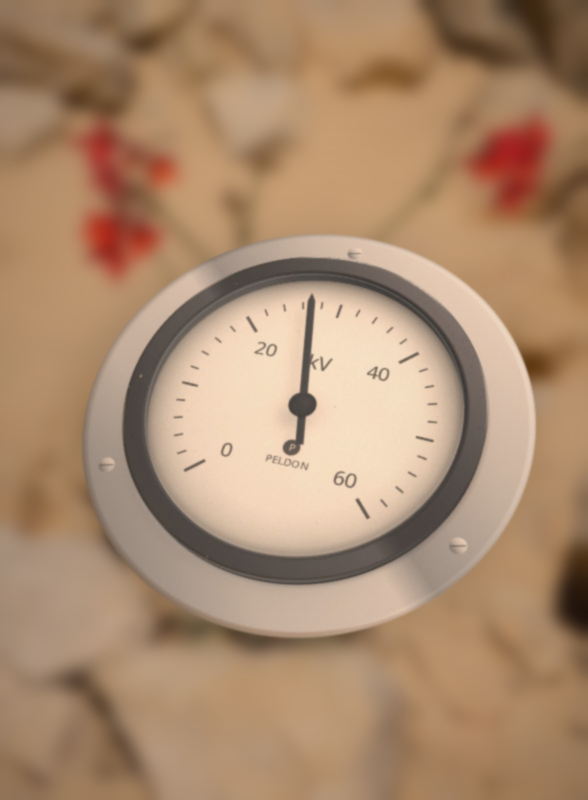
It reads 27 kV
